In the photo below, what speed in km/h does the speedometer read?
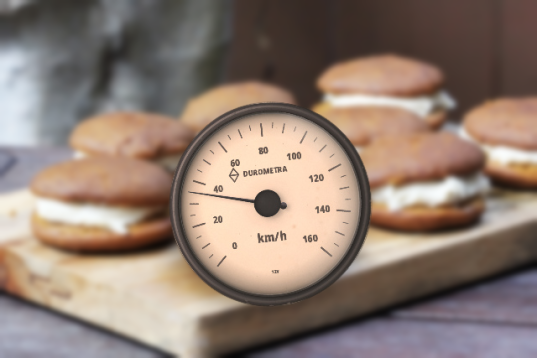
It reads 35 km/h
